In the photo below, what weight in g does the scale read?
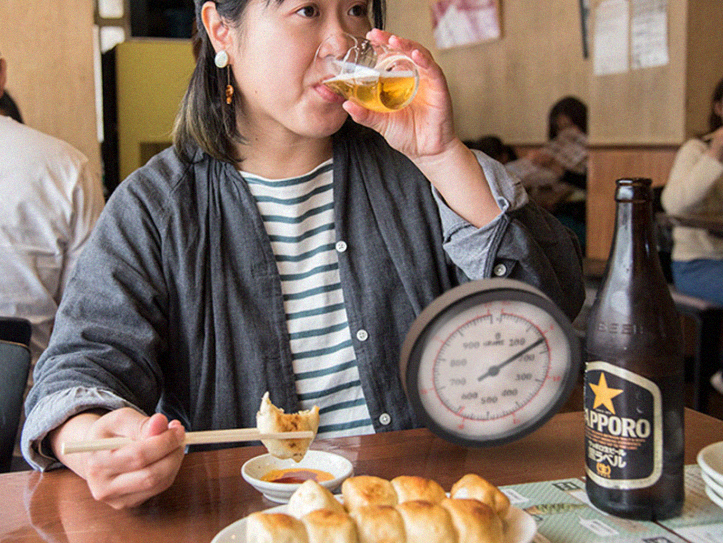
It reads 150 g
